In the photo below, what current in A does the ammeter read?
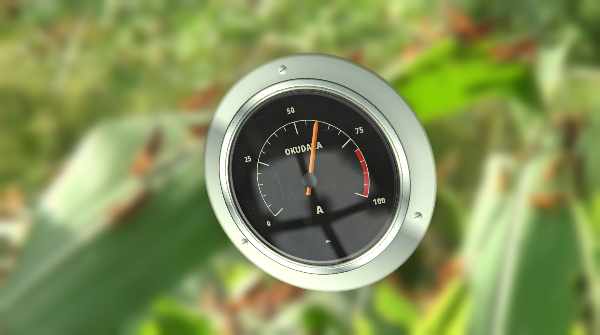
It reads 60 A
